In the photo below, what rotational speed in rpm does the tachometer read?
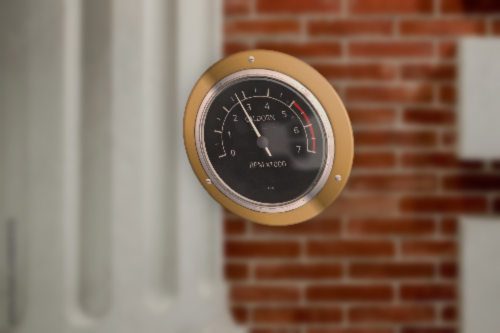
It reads 2750 rpm
